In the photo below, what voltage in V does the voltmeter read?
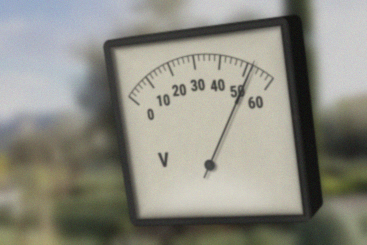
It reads 52 V
